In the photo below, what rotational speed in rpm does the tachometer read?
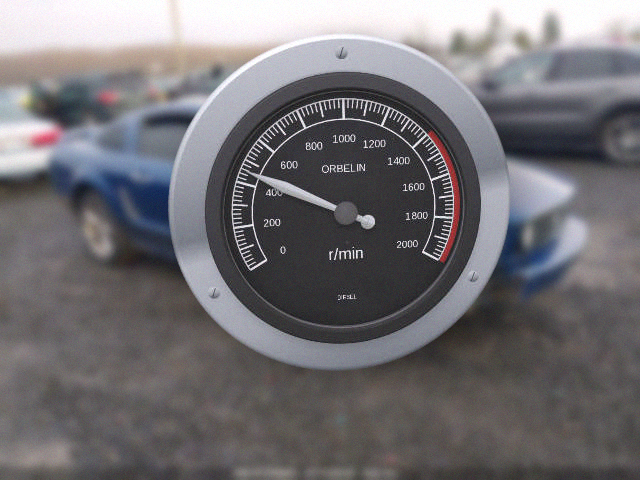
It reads 460 rpm
